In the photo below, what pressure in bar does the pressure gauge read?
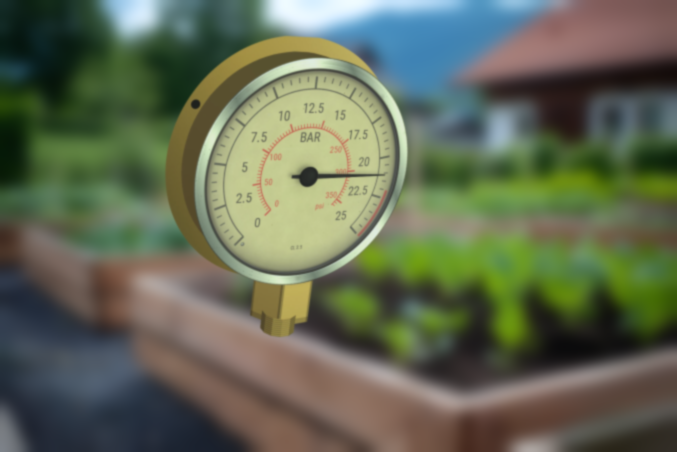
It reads 21 bar
